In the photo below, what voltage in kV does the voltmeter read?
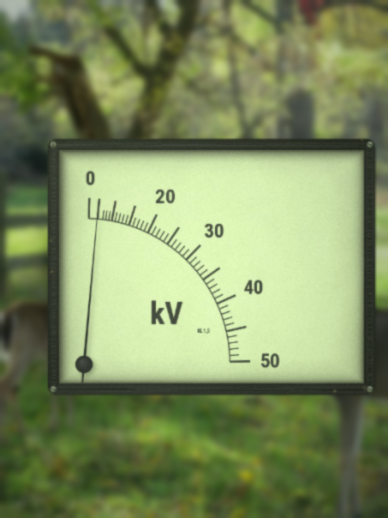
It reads 5 kV
